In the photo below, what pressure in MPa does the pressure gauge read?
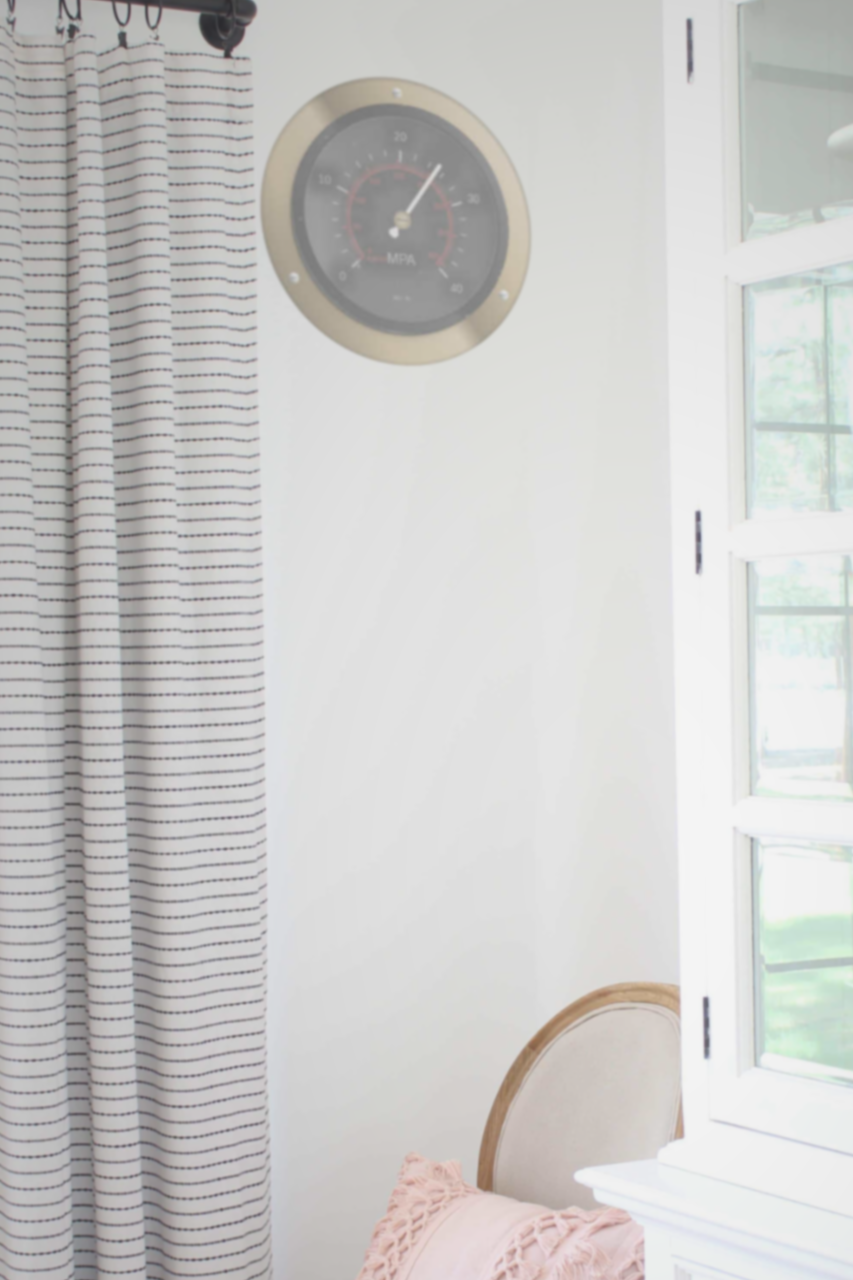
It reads 25 MPa
